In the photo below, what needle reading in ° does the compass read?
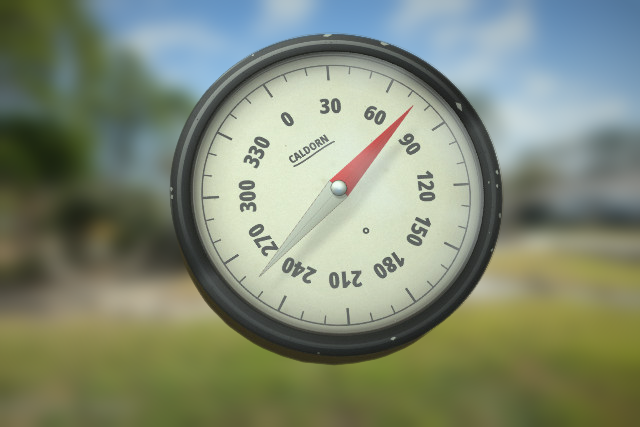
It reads 75 °
